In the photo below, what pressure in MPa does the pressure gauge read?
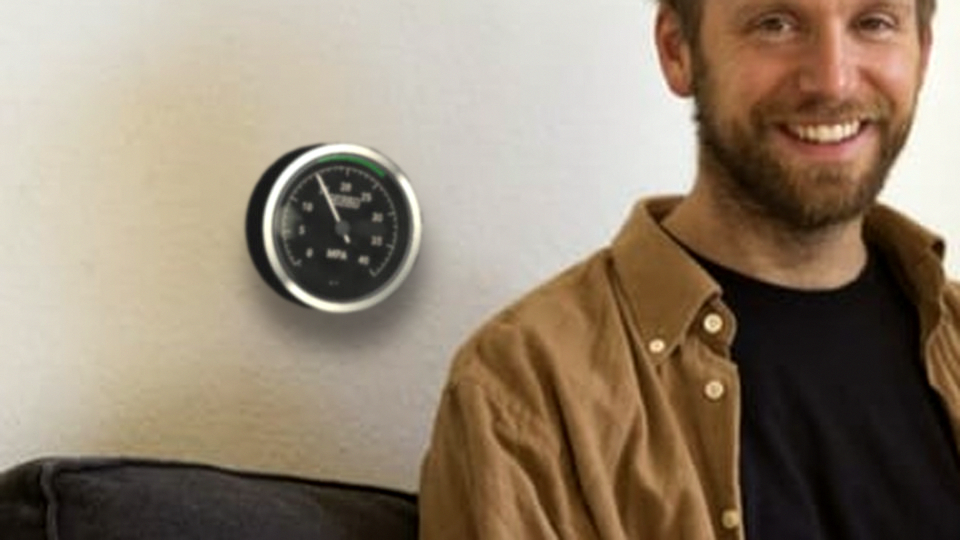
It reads 15 MPa
